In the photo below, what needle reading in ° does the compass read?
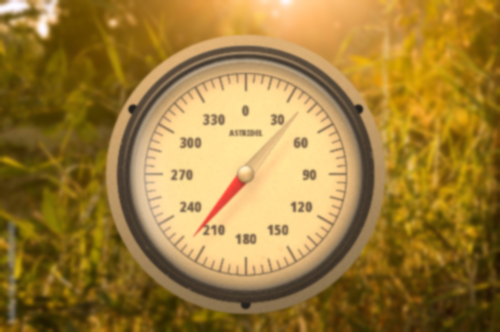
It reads 220 °
